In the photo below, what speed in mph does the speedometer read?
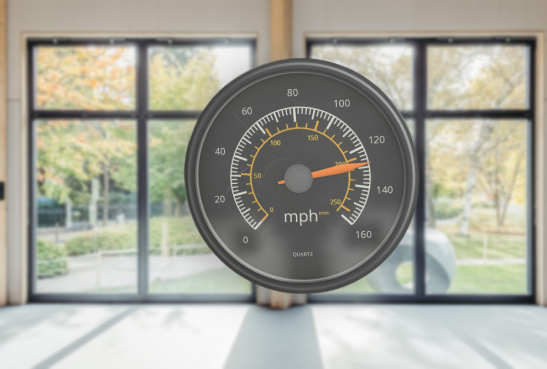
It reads 128 mph
